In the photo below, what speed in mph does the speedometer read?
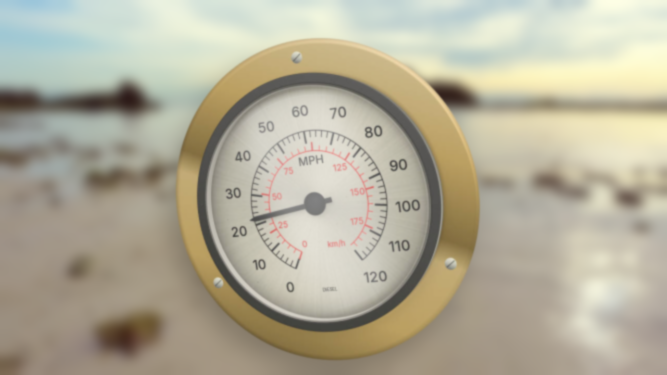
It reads 22 mph
